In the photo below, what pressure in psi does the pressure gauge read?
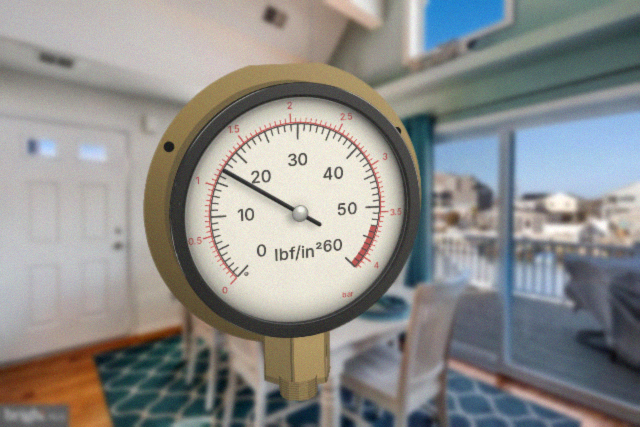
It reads 17 psi
